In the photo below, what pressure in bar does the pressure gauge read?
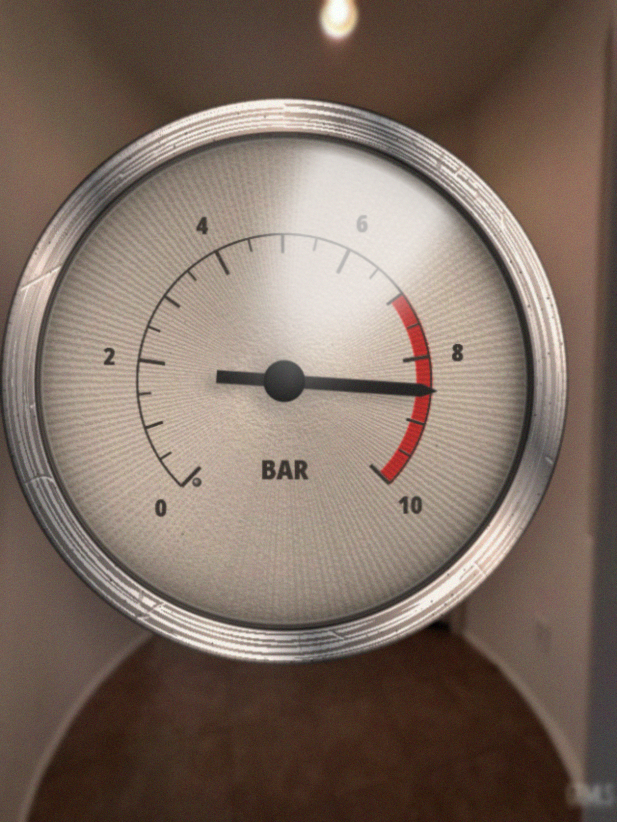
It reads 8.5 bar
